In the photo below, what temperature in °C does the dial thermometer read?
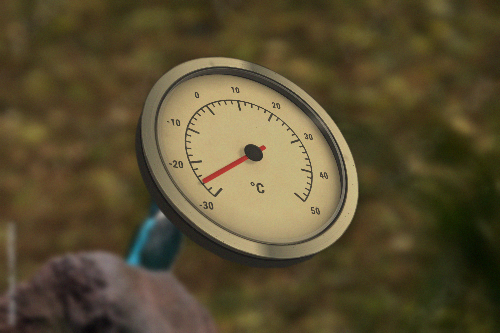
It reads -26 °C
